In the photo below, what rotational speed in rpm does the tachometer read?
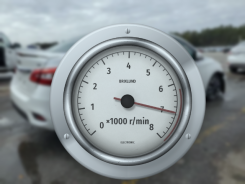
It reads 7000 rpm
